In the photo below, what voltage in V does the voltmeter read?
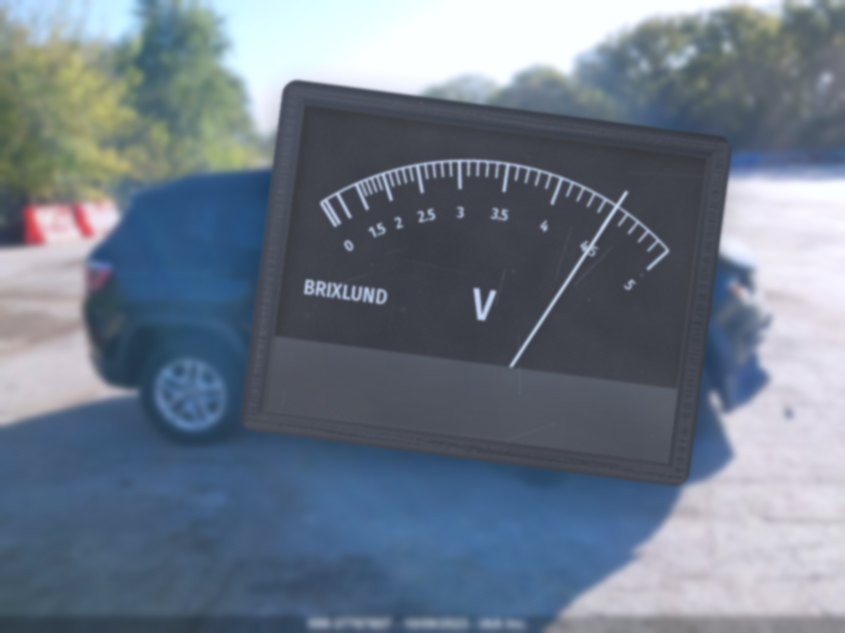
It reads 4.5 V
